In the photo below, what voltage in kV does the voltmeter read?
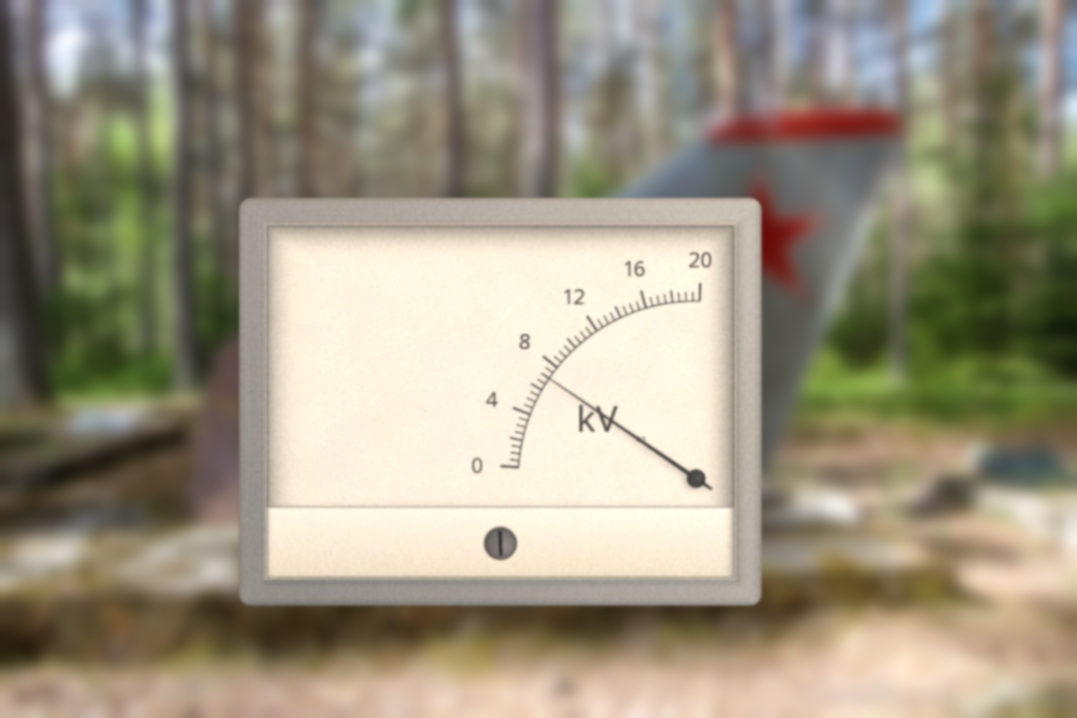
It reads 7 kV
